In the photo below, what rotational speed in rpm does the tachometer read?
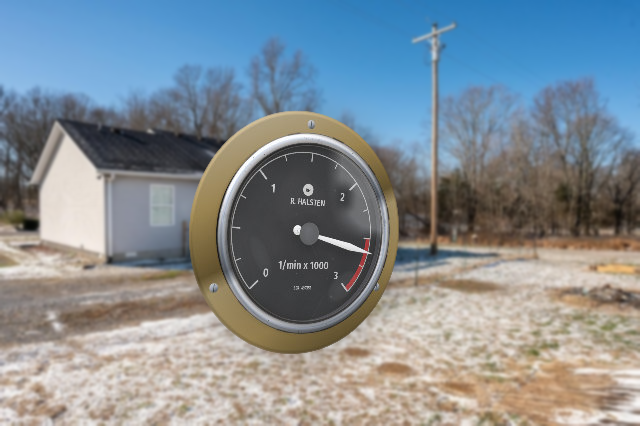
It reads 2625 rpm
